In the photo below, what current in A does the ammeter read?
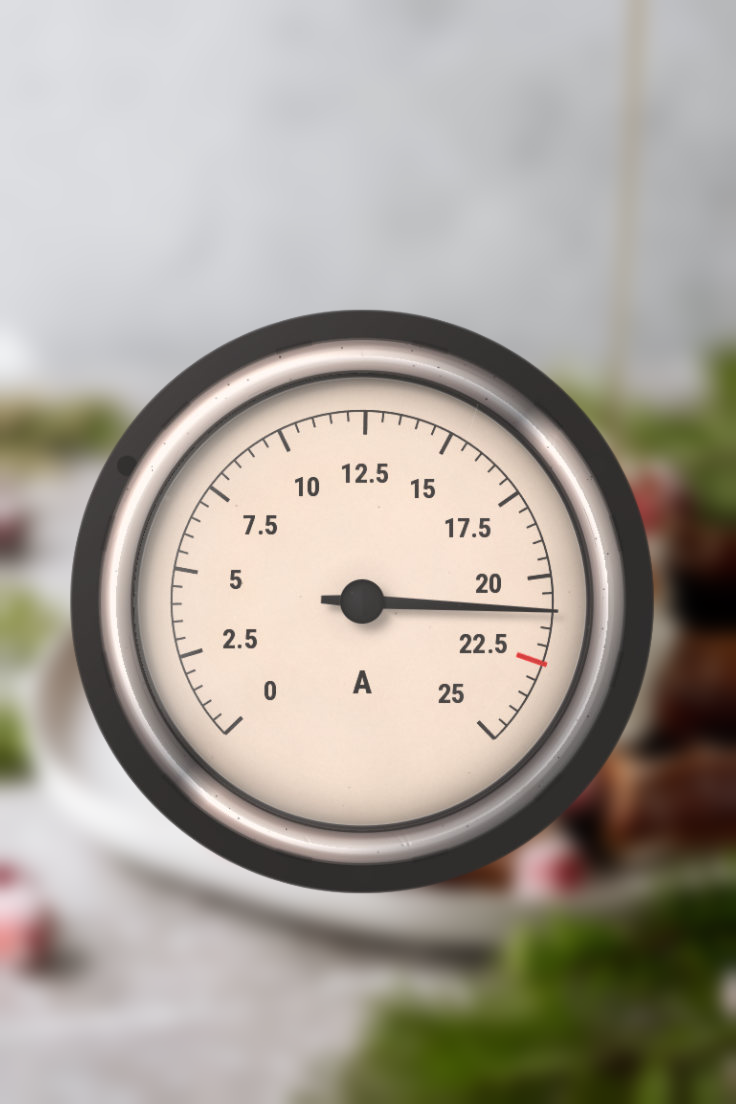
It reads 21 A
